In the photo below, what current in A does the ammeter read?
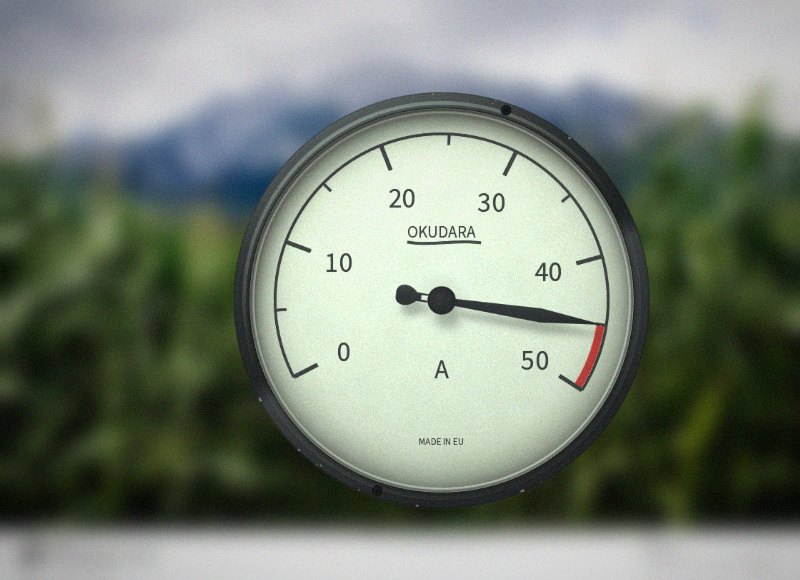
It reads 45 A
